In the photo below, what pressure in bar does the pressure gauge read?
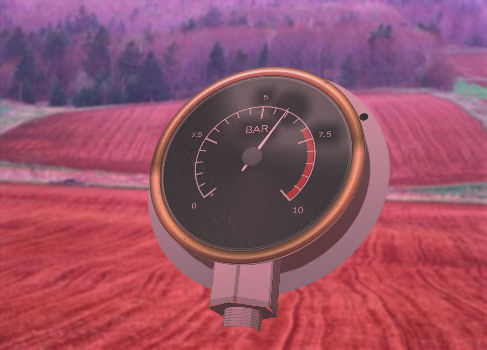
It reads 6 bar
